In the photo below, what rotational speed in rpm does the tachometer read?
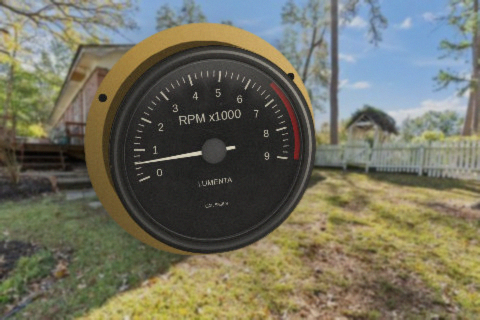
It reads 600 rpm
